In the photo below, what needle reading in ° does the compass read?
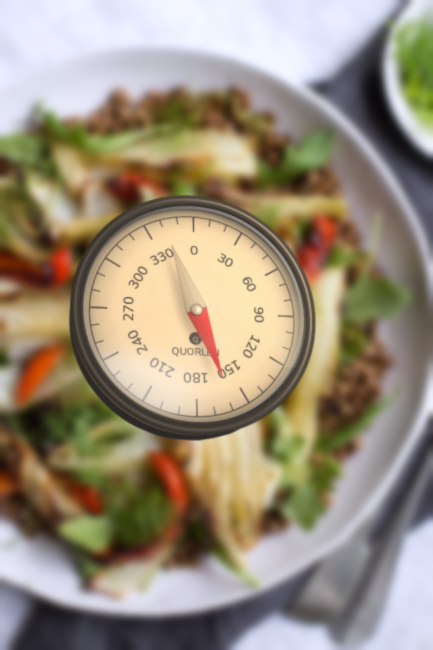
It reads 160 °
